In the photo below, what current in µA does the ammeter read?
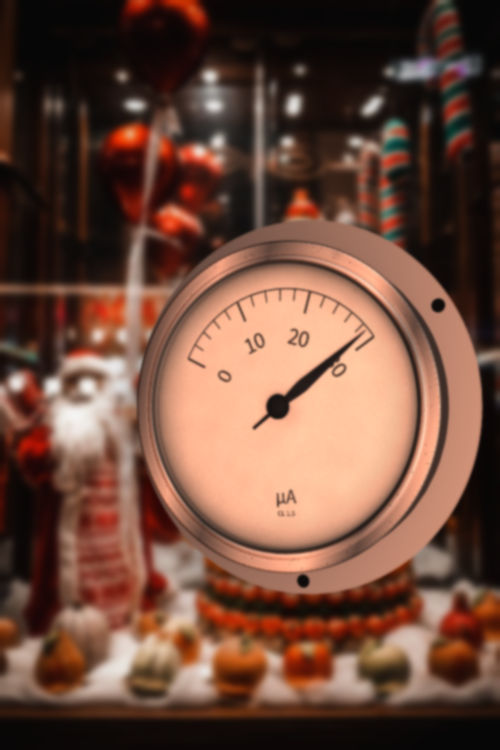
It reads 29 µA
